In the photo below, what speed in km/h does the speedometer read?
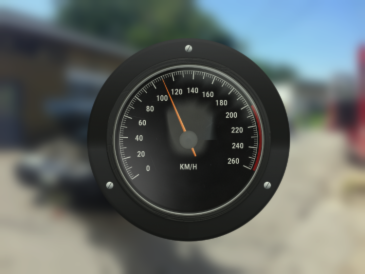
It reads 110 km/h
